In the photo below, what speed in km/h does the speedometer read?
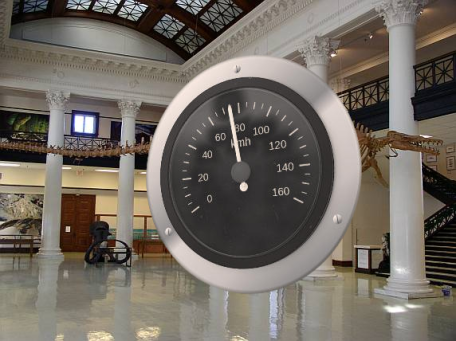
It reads 75 km/h
